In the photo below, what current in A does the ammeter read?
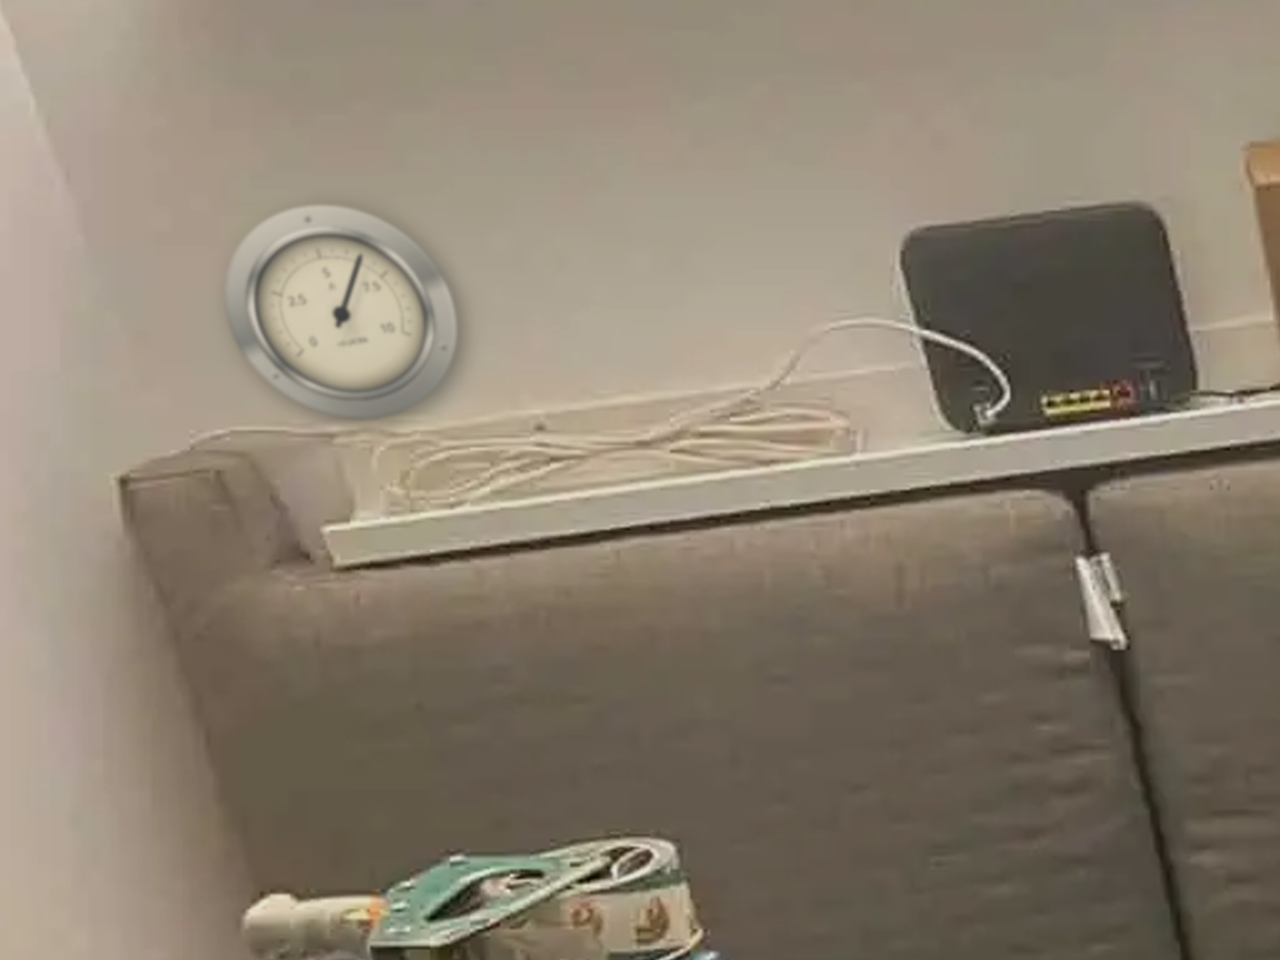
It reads 6.5 A
